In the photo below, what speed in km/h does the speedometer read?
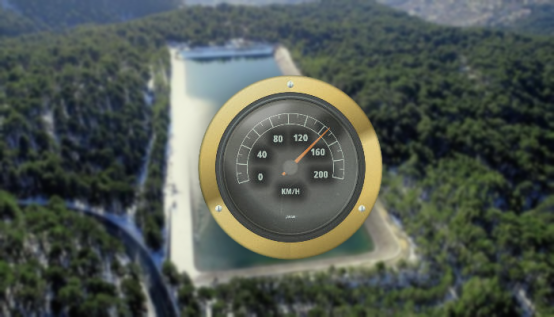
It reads 145 km/h
